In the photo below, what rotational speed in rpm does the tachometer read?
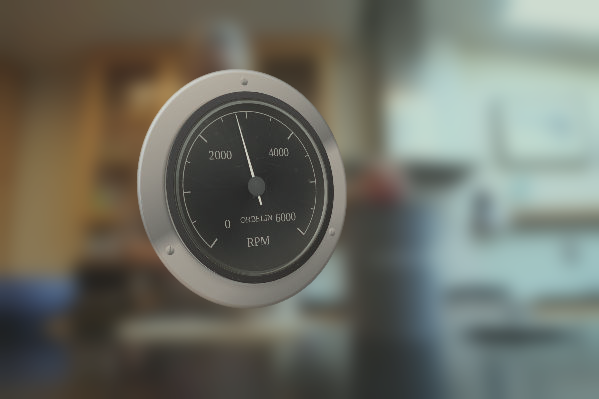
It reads 2750 rpm
